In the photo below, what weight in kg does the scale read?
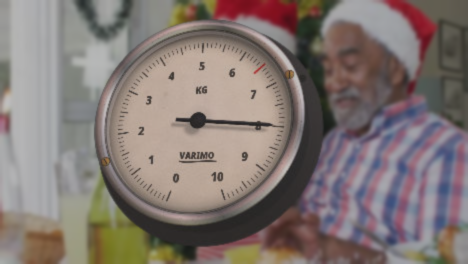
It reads 8 kg
